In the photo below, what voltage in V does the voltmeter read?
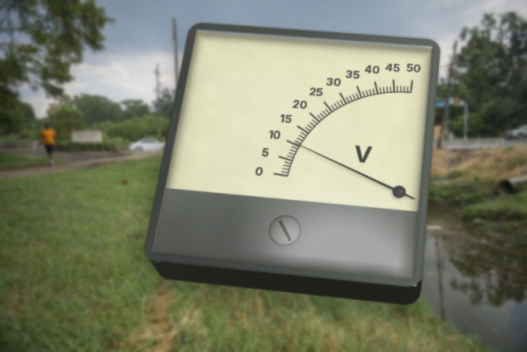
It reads 10 V
